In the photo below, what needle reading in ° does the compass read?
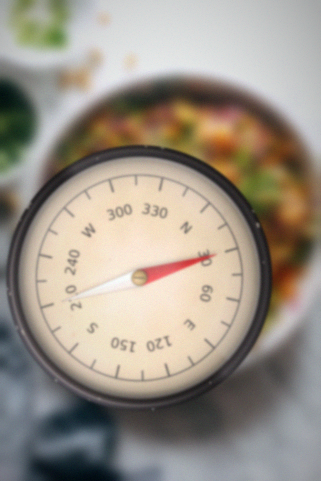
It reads 30 °
